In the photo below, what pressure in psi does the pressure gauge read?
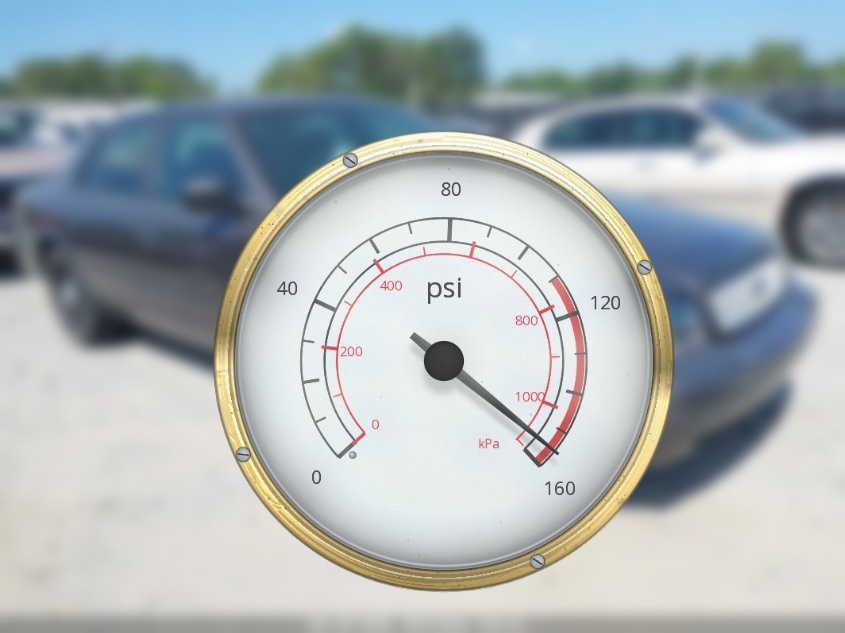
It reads 155 psi
